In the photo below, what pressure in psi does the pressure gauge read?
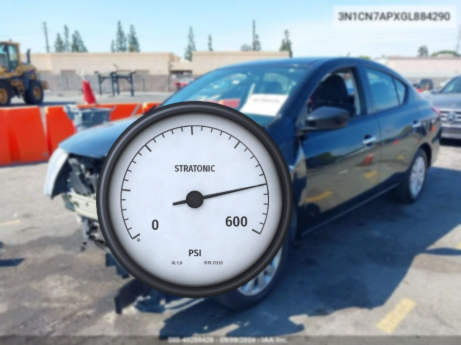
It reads 500 psi
